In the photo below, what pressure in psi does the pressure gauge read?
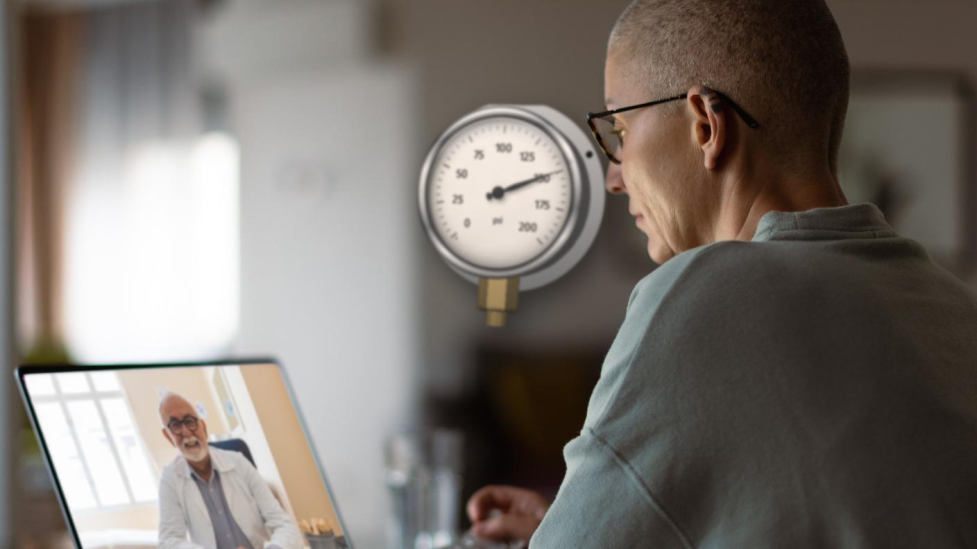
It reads 150 psi
